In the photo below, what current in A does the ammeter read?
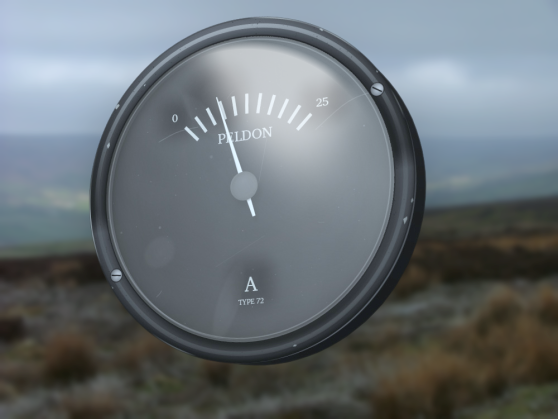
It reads 7.5 A
